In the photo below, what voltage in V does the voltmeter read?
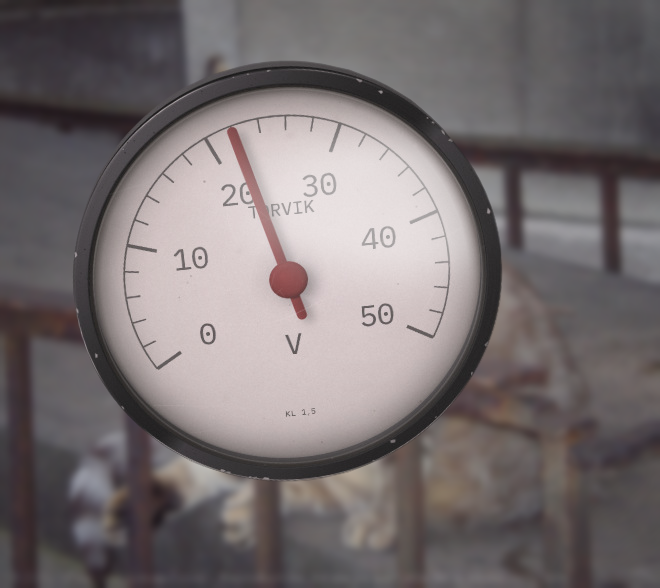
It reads 22 V
